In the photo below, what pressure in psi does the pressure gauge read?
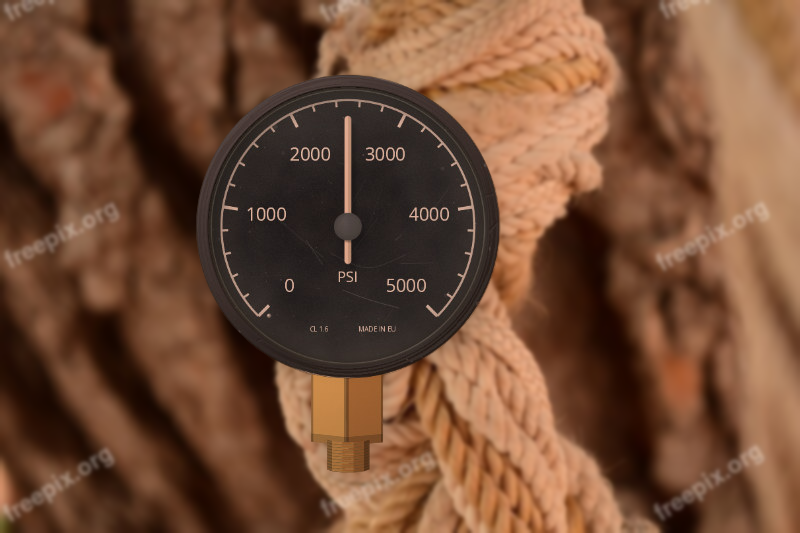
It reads 2500 psi
